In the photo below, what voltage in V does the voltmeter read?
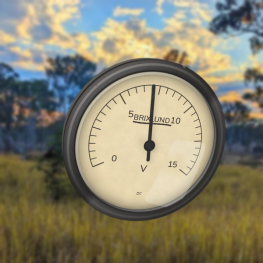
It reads 7 V
